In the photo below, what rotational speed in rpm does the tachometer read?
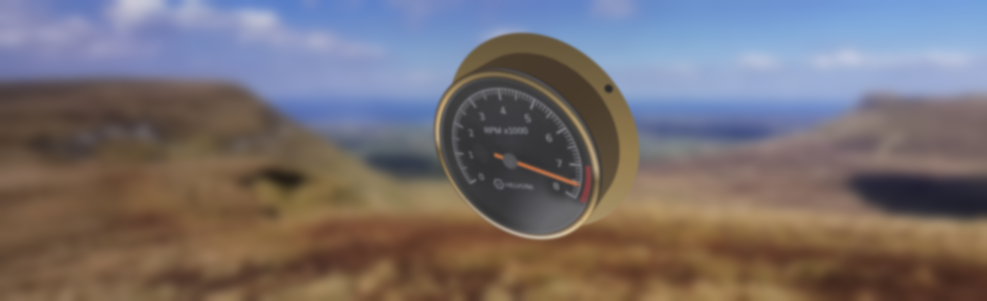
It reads 7500 rpm
